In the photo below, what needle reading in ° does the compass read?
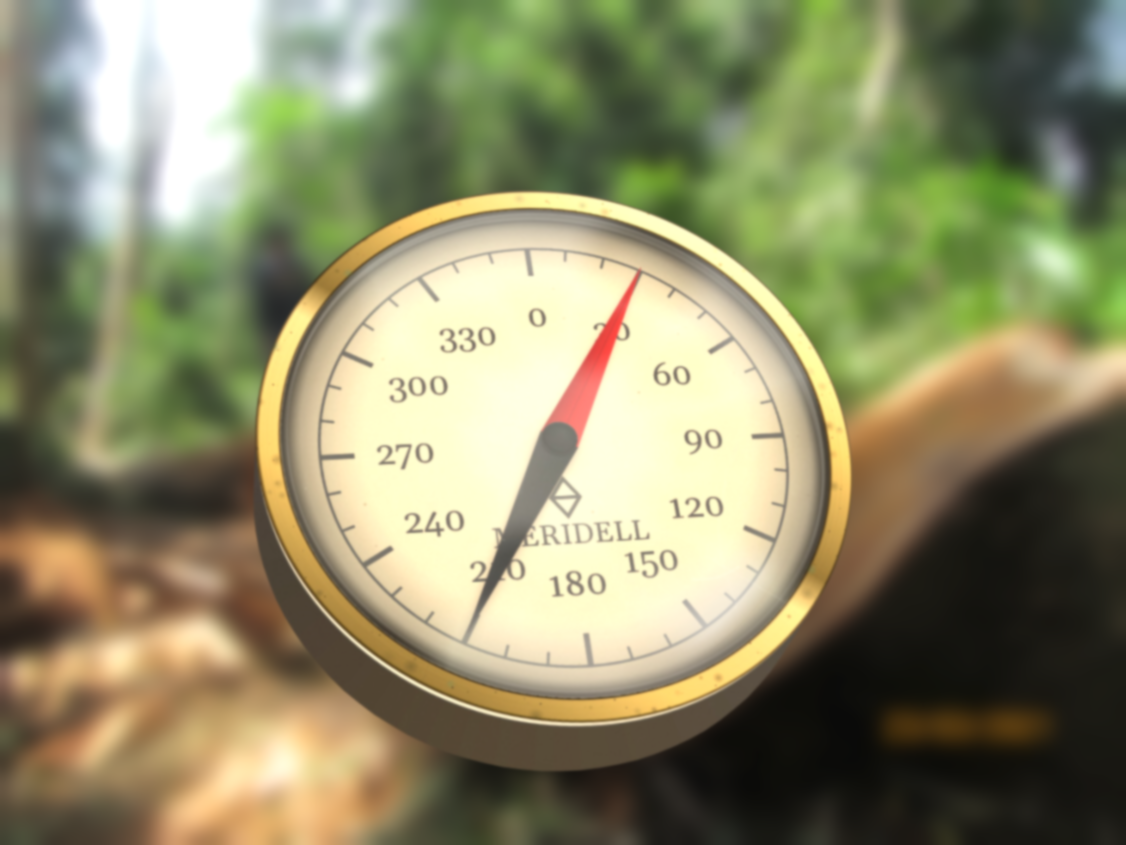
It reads 30 °
